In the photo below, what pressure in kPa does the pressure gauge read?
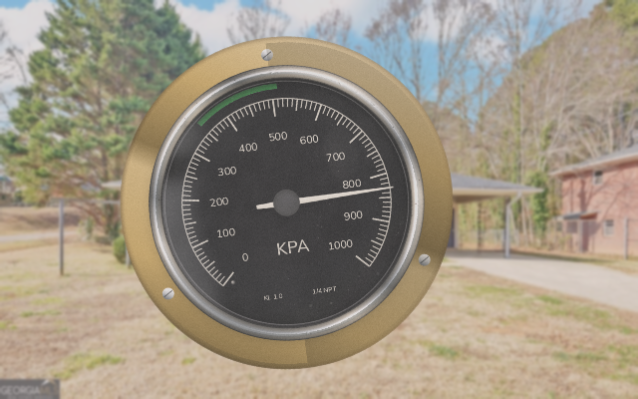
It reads 830 kPa
